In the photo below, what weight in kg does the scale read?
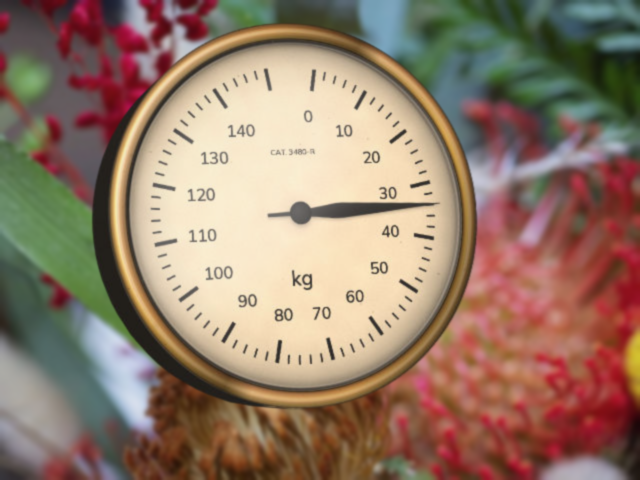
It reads 34 kg
